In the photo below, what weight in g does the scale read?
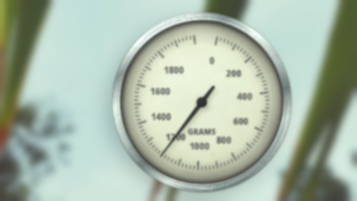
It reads 1200 g
